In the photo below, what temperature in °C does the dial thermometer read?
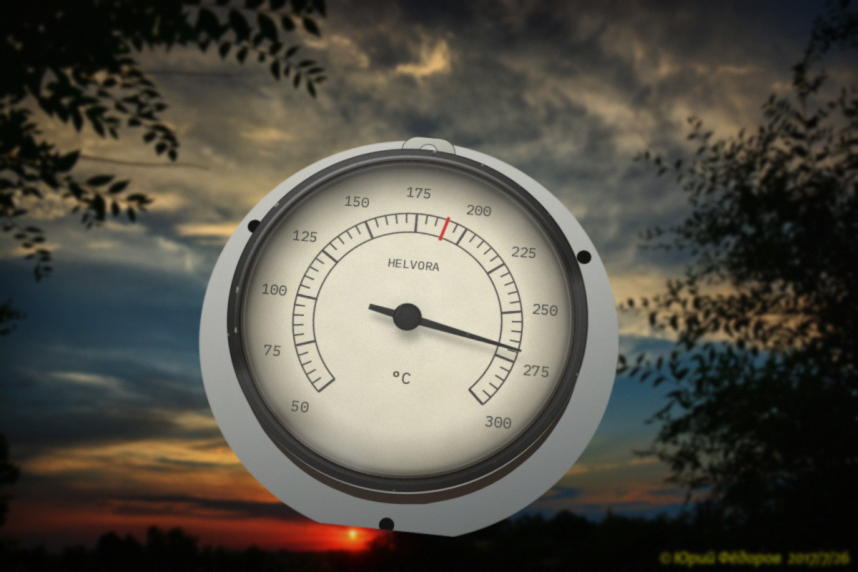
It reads 270 °C
